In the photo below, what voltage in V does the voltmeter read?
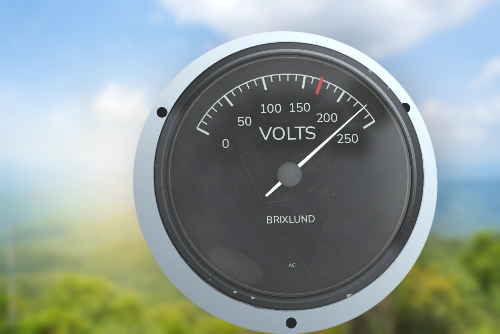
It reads 230 V
